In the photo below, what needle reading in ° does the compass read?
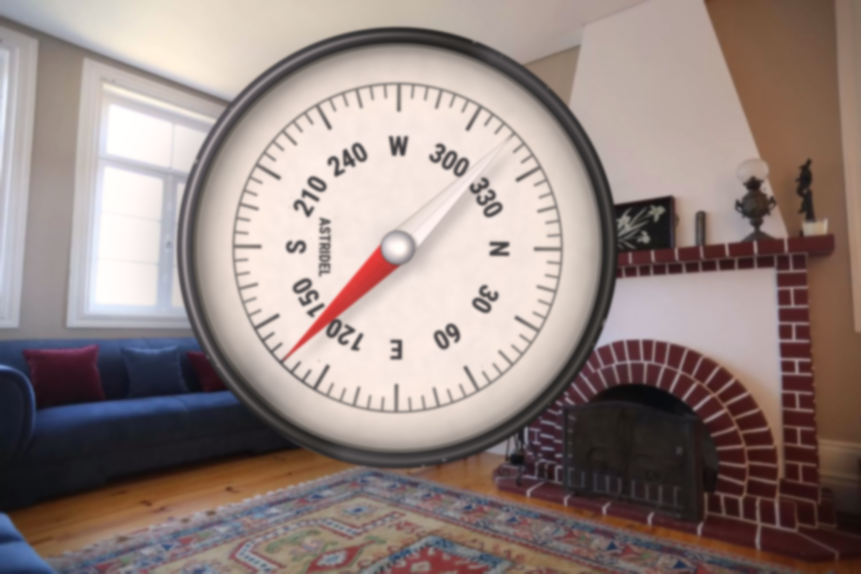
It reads 135 °
